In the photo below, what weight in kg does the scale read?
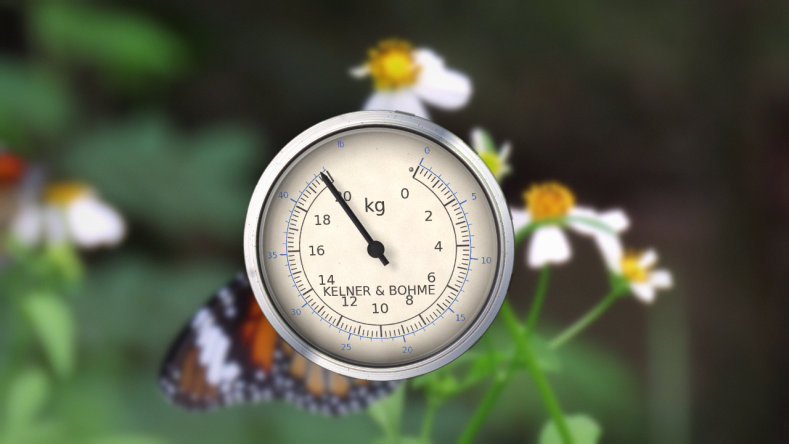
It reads 19.8 kg
